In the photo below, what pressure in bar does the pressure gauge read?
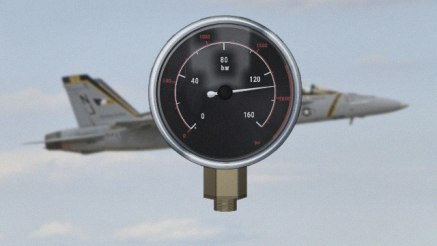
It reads 130 bar
